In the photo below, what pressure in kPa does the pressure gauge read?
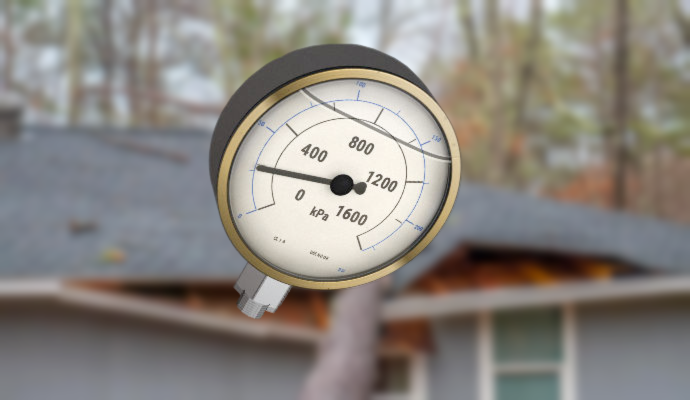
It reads 200 kPa
